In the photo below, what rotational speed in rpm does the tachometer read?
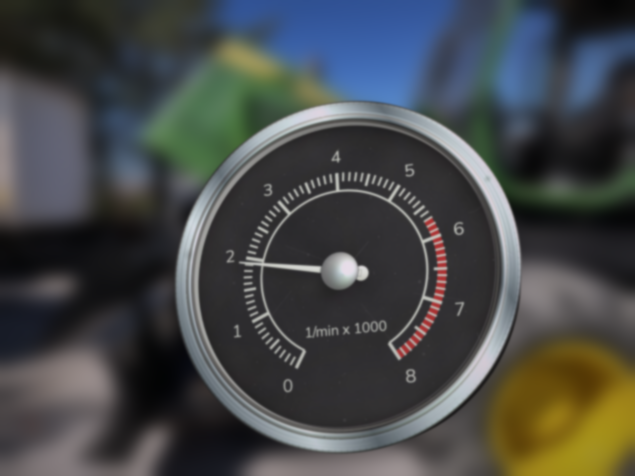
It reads 1900 rpm
